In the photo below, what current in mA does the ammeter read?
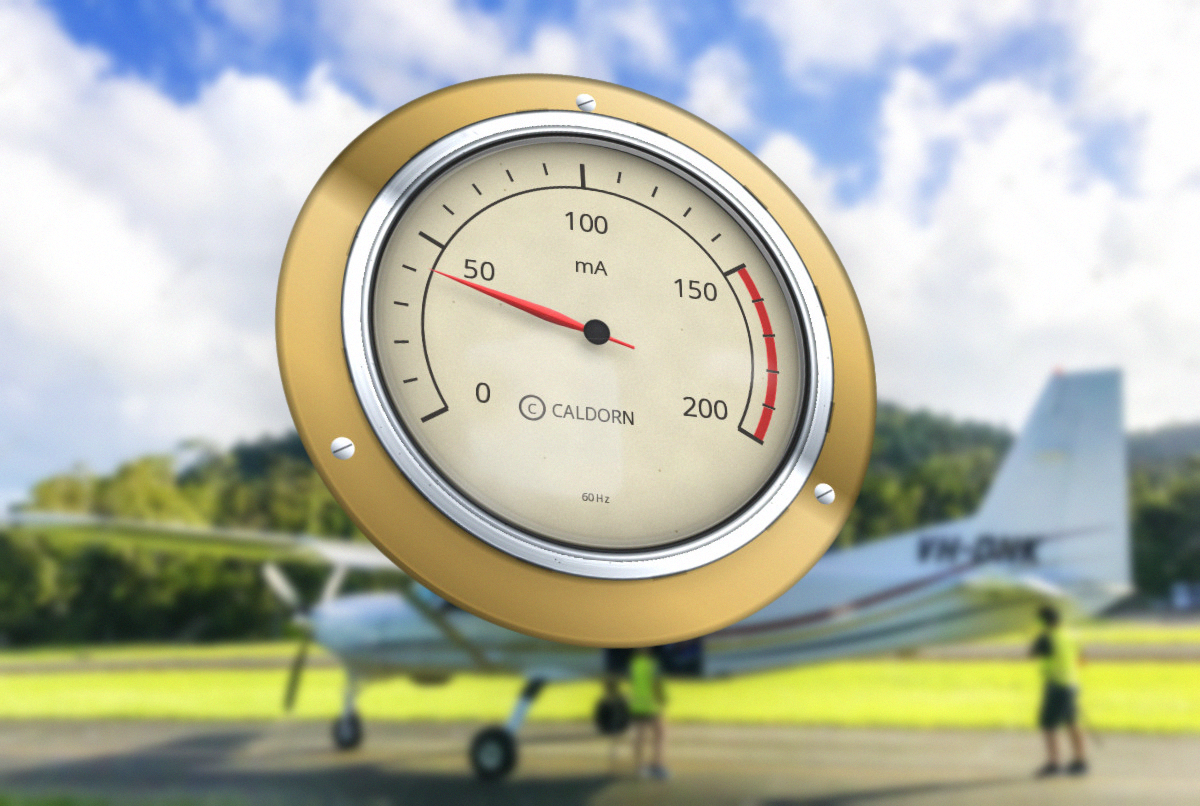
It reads 40 mA
